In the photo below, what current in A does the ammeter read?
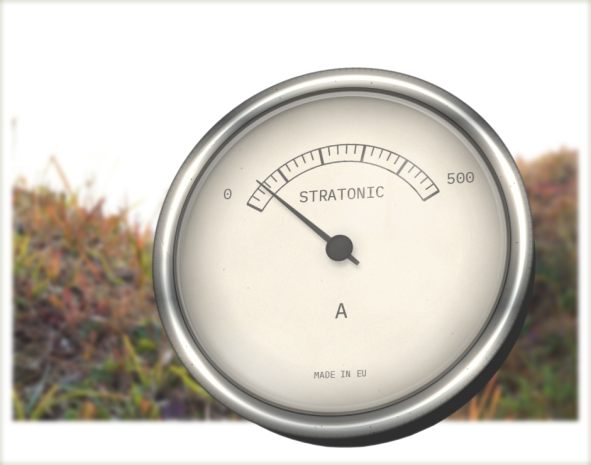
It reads 50 A
